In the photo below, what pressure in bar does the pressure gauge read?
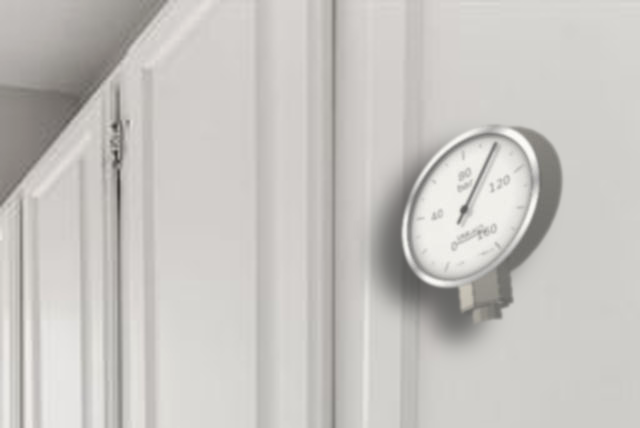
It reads 100 bar
